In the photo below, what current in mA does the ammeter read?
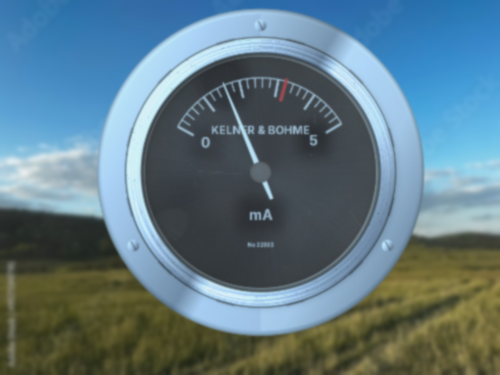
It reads 1.6 mA
